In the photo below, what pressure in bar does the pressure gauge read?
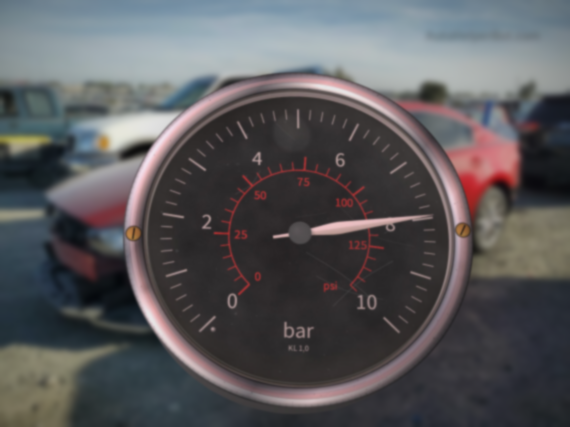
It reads 8 bar
